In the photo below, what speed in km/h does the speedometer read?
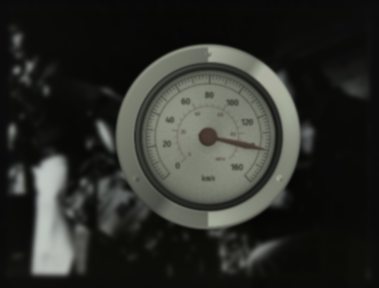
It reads 140 km/h
